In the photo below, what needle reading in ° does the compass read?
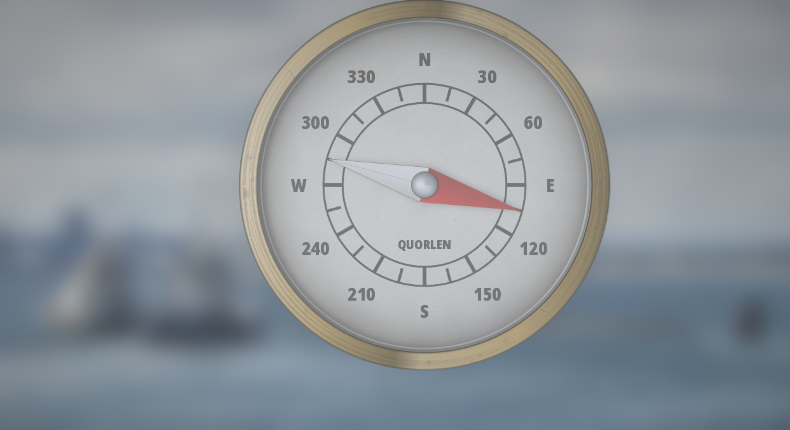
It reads 105 °
